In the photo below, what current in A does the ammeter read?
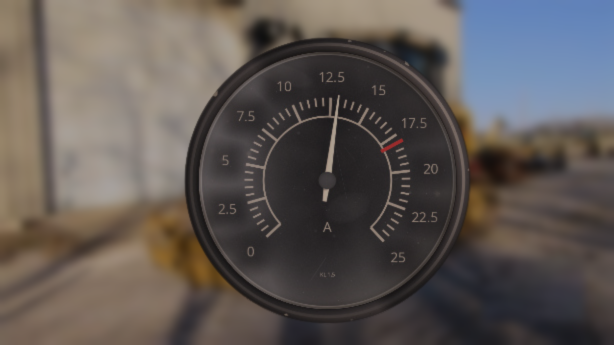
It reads 13 A
